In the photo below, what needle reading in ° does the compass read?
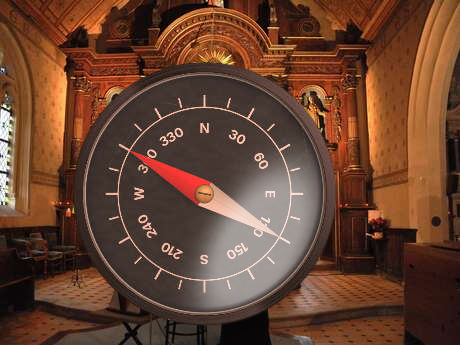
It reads 300 °
